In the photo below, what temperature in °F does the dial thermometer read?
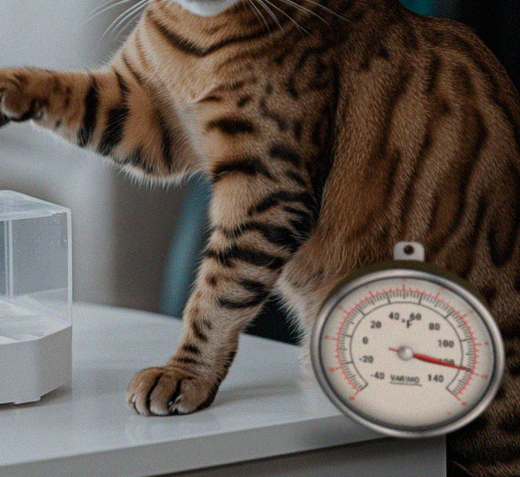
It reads 120 °F
